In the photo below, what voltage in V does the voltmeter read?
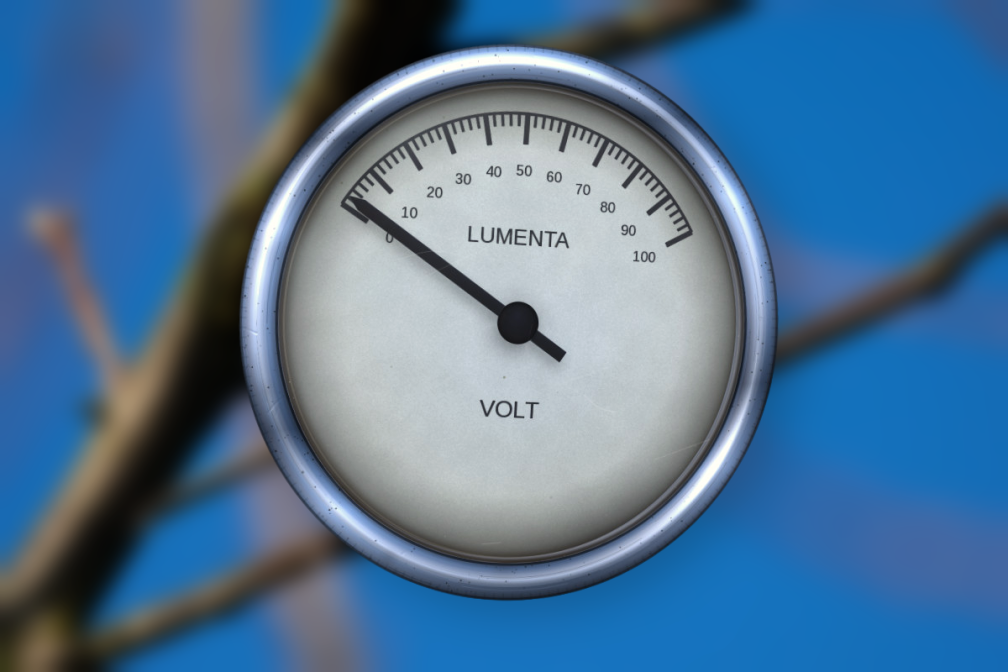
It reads 2 V
